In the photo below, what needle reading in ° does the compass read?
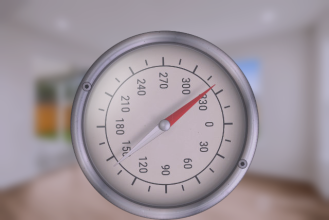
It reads 322.5 °
